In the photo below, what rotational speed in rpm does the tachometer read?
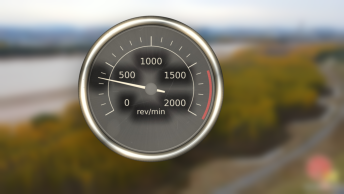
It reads 350 rpm
